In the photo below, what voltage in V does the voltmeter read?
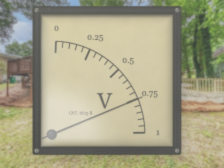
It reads 0.75 V
